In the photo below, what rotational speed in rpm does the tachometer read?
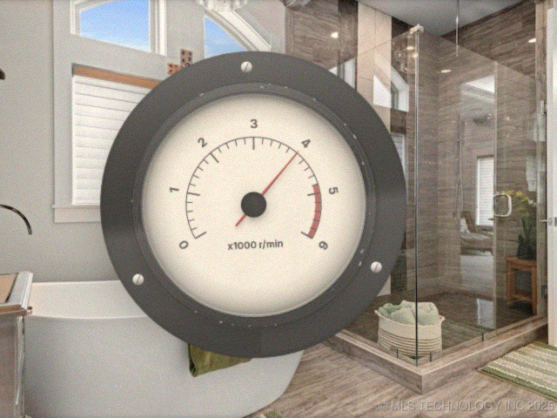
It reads 4000 rpm
